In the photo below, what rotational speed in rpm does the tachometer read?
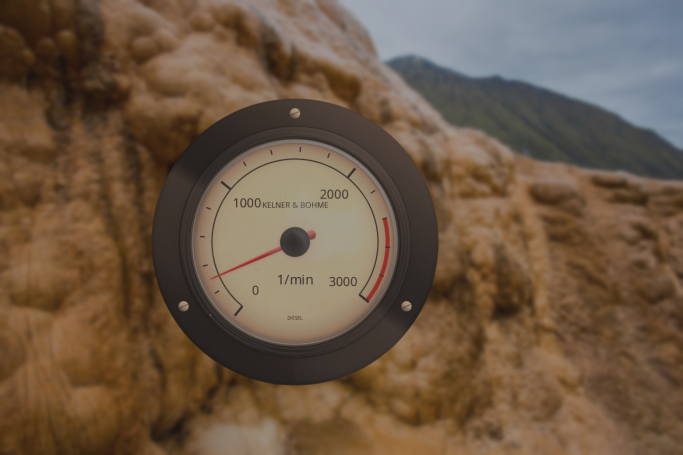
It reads 300 rpm
